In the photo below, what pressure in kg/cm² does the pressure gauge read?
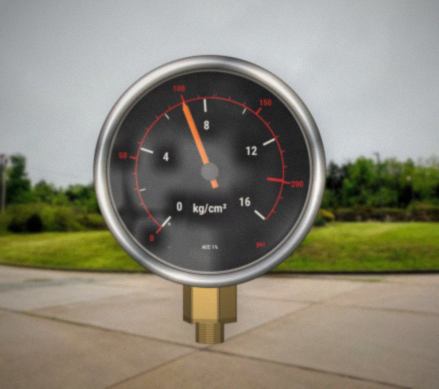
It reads 7 kg/cm²
